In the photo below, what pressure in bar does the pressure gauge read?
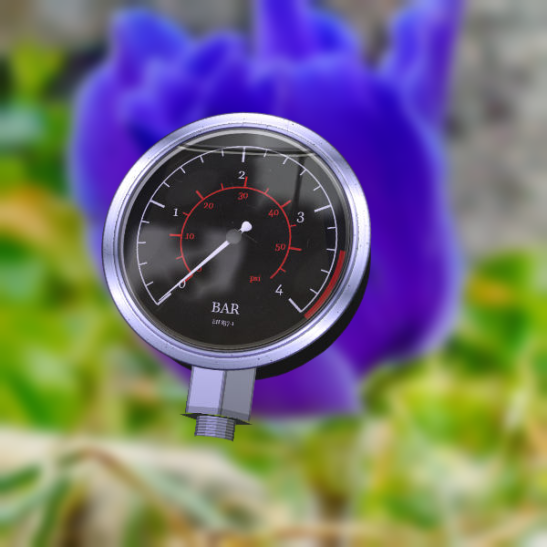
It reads 0 bar
